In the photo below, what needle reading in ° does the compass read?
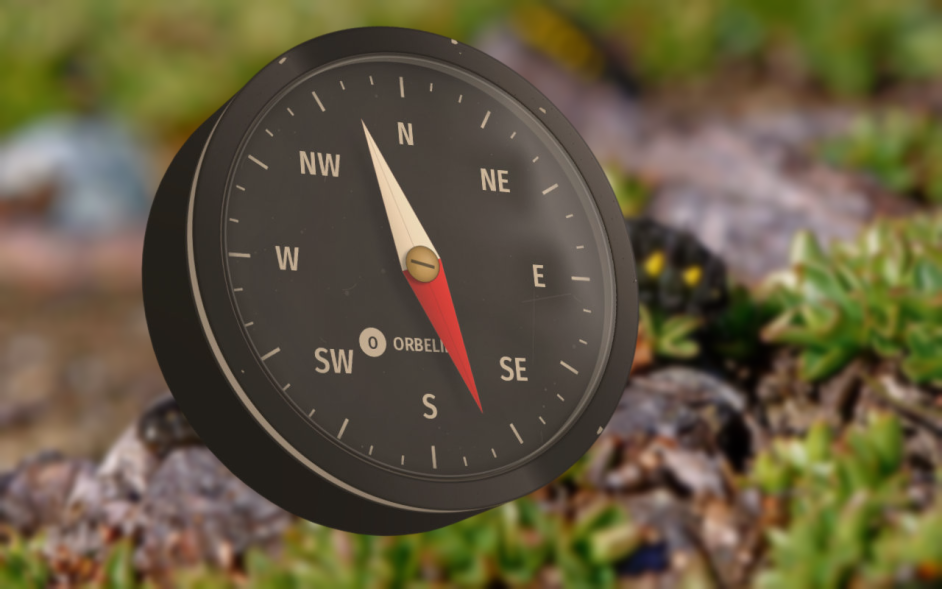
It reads 160 °
